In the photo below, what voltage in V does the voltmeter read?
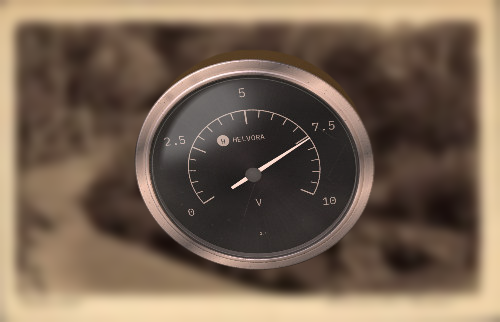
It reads 7.5 V
